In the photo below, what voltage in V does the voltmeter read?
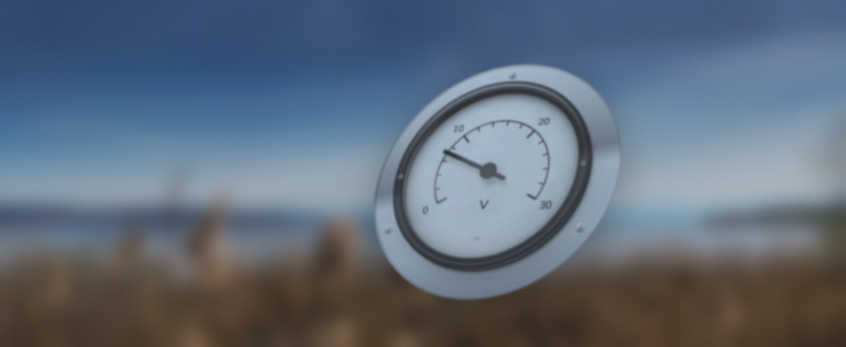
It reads 7 V
